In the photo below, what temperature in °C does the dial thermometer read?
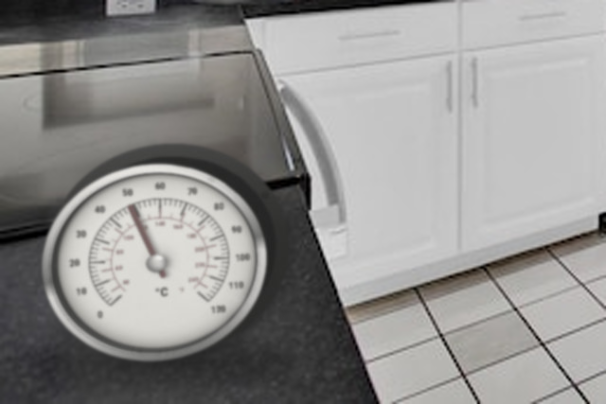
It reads 50 °C
